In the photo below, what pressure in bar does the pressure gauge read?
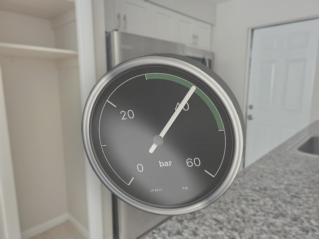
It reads 40 bar
